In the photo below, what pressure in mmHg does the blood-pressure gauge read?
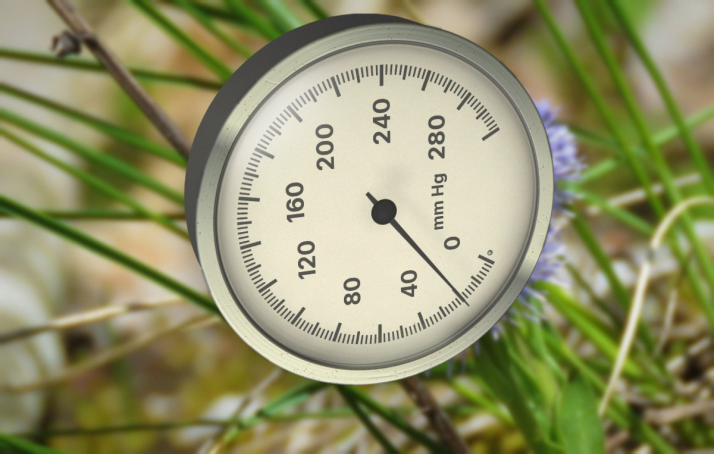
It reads 20 mmHg
